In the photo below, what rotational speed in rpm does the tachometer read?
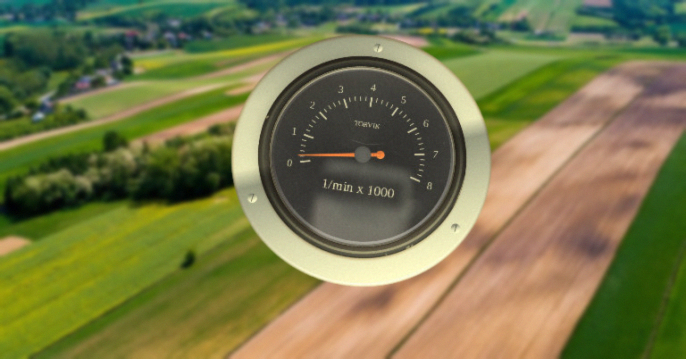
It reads 200 rpm
